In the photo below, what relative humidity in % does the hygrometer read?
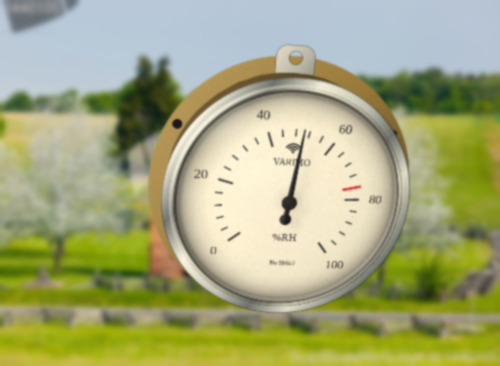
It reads 50 %
